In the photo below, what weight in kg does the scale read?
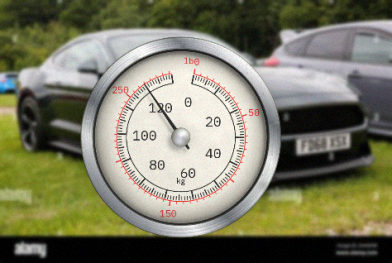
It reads 120 kg
